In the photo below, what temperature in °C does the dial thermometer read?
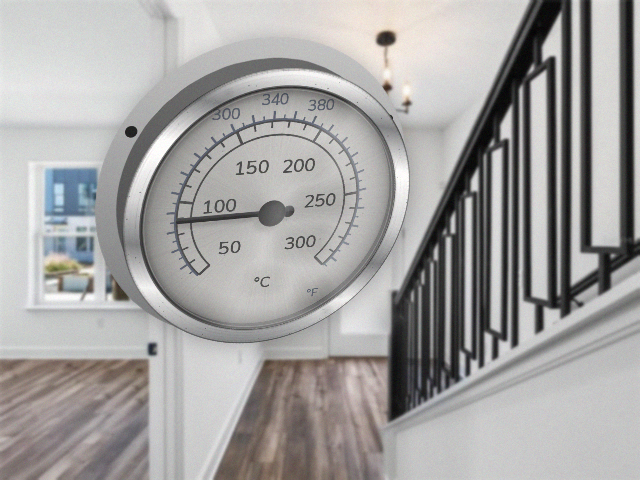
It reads 90 °C
